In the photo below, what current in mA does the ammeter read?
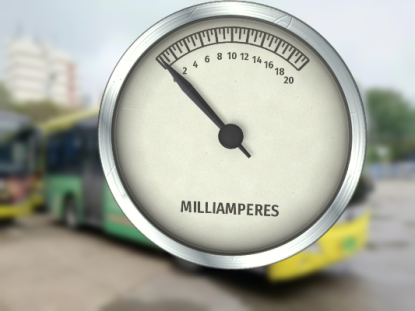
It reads 0.5 mA
